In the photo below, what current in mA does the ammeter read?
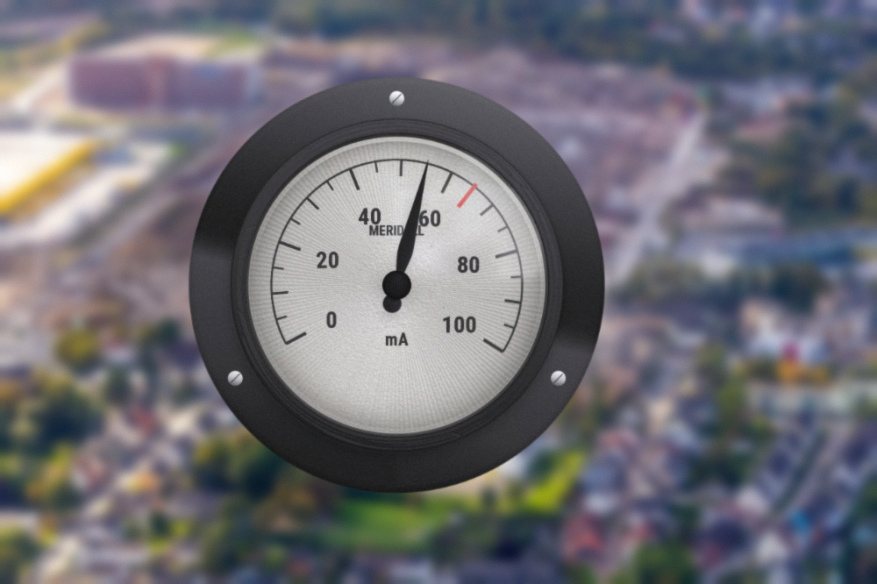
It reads 55 mA
